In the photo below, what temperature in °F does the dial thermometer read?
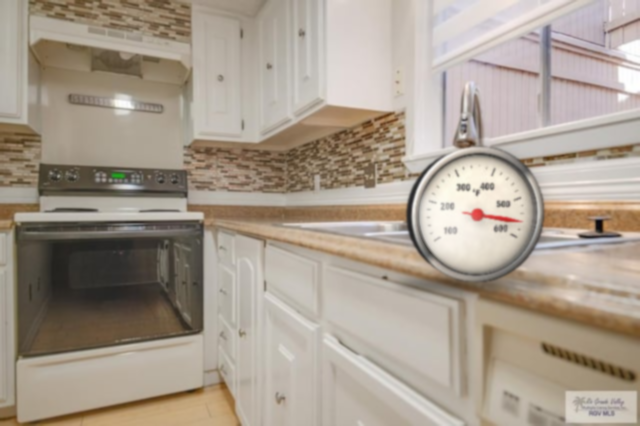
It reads 560 °F
